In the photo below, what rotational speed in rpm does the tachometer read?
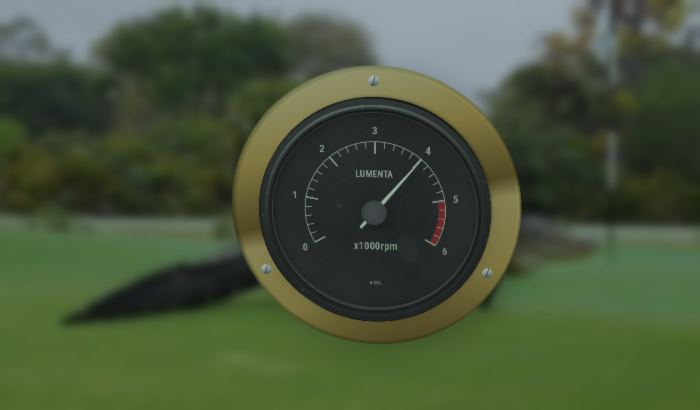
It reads 4000 rpm
